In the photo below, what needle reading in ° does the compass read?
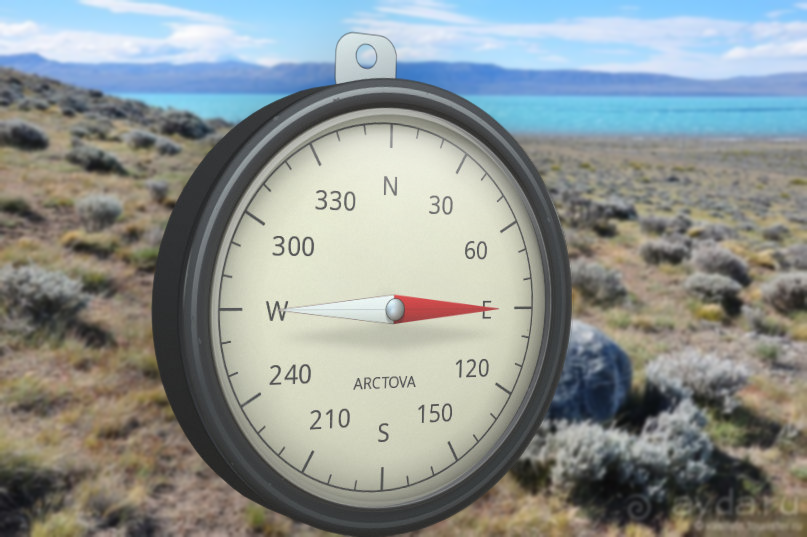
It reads 90 °
